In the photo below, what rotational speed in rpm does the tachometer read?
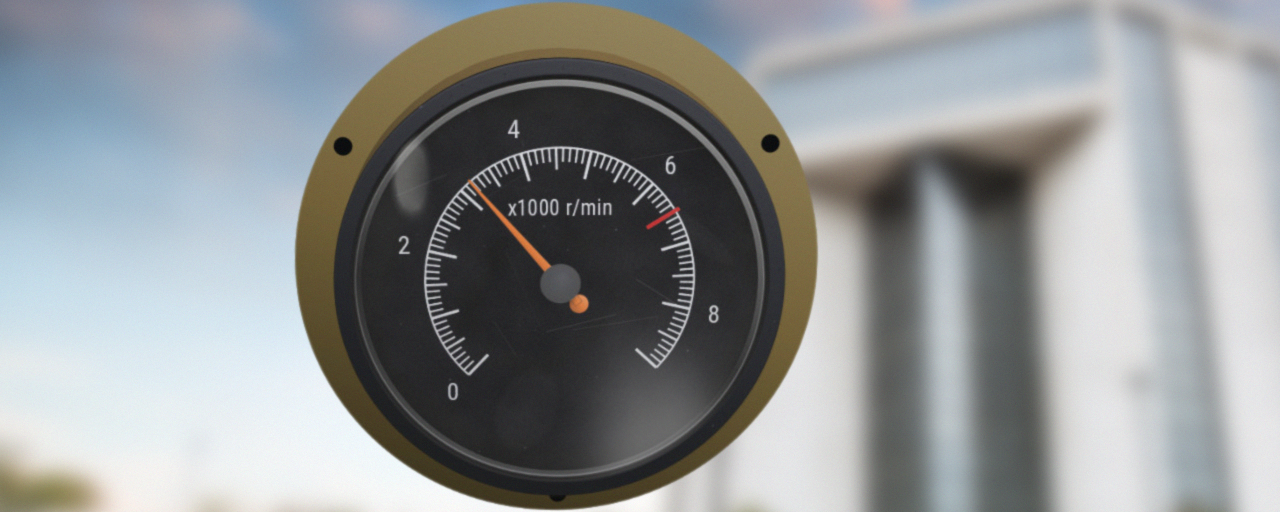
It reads 3200 rpm
